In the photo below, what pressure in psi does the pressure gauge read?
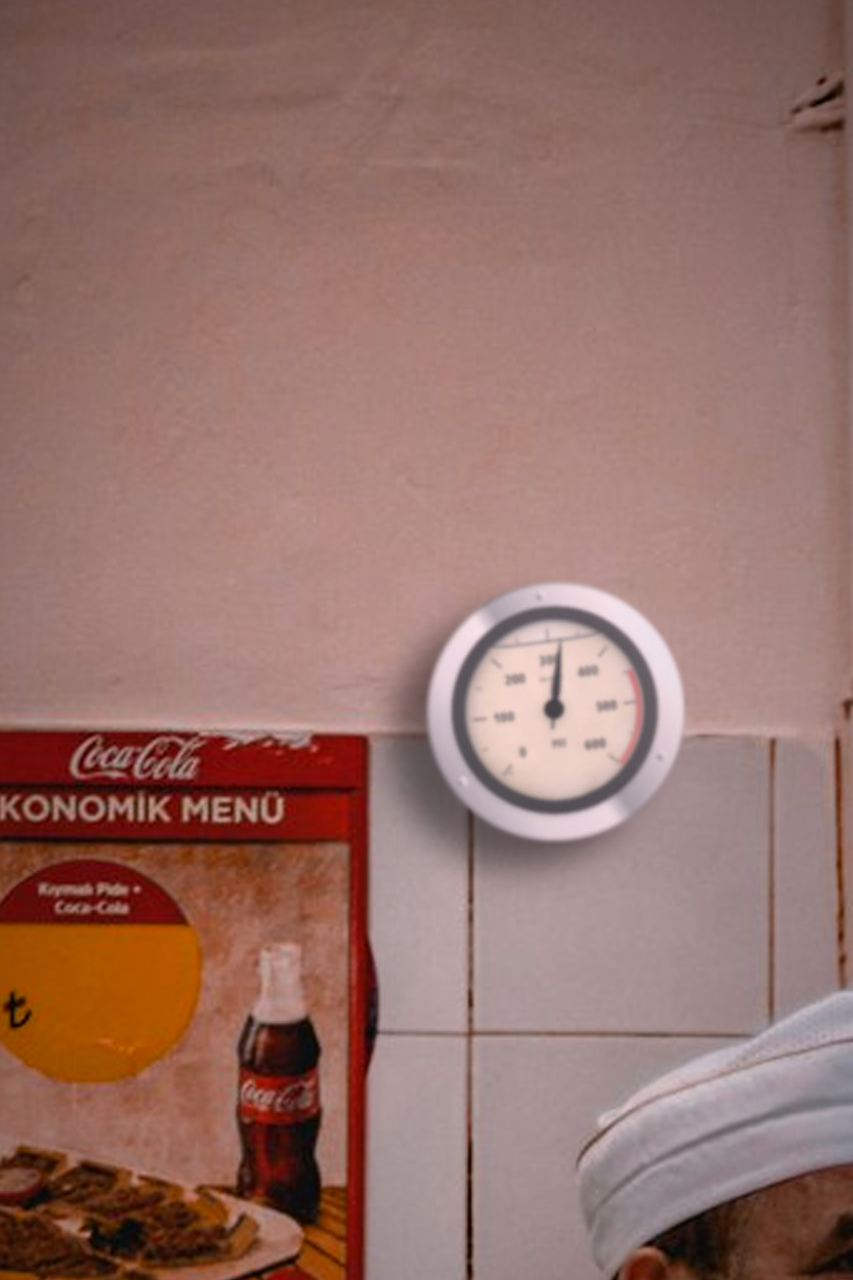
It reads 325 psi
